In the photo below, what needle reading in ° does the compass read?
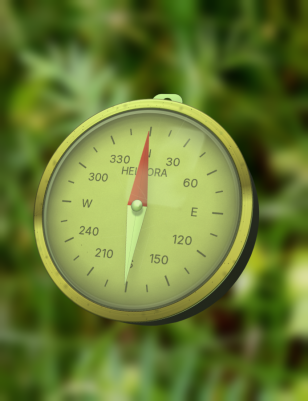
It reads 0 °
